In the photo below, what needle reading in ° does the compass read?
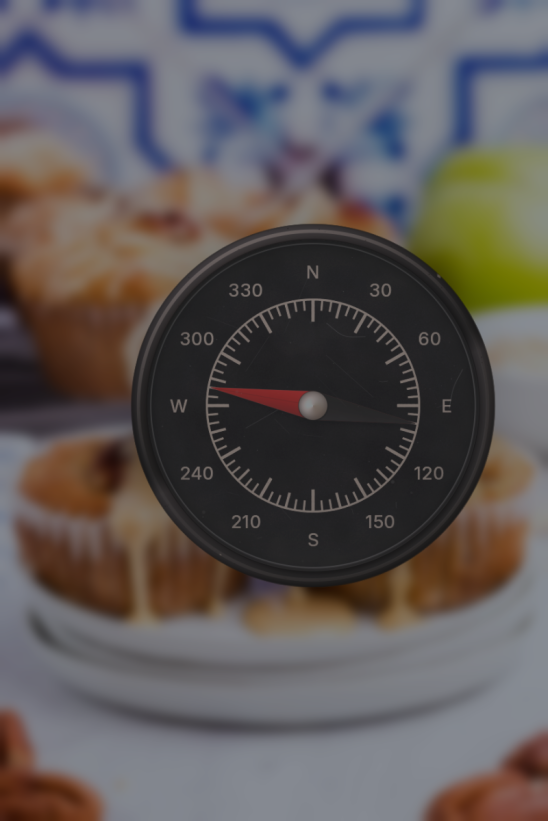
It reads 280 °
